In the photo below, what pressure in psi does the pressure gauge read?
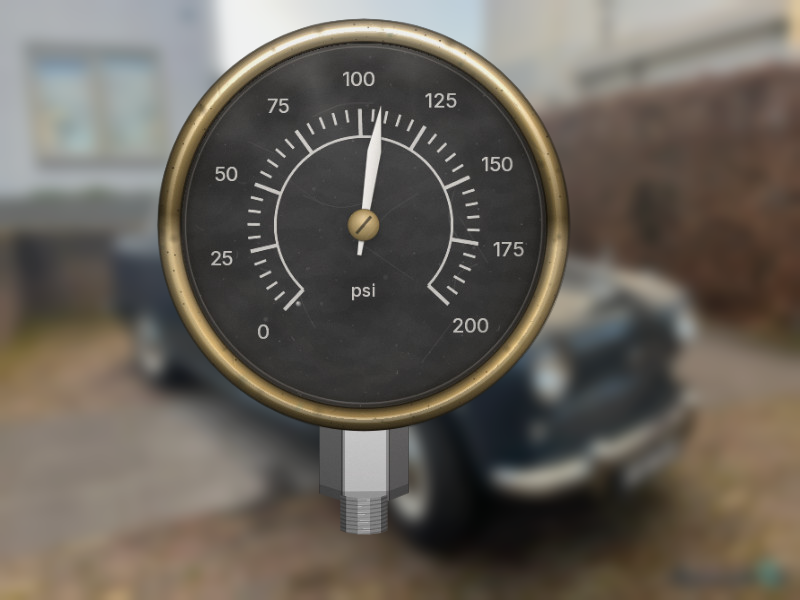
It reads 107.5 psi
